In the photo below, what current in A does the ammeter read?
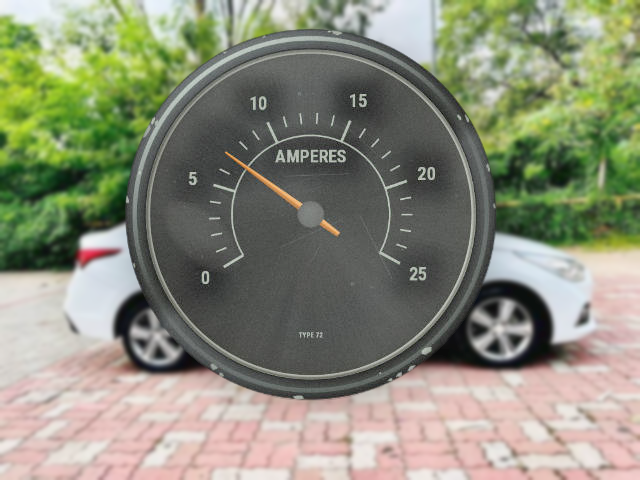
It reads 7 A
